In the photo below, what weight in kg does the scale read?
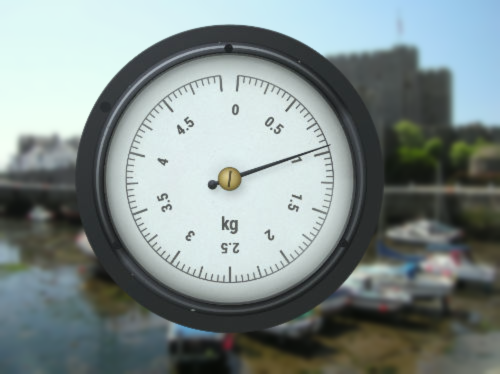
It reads 0.95 kg
